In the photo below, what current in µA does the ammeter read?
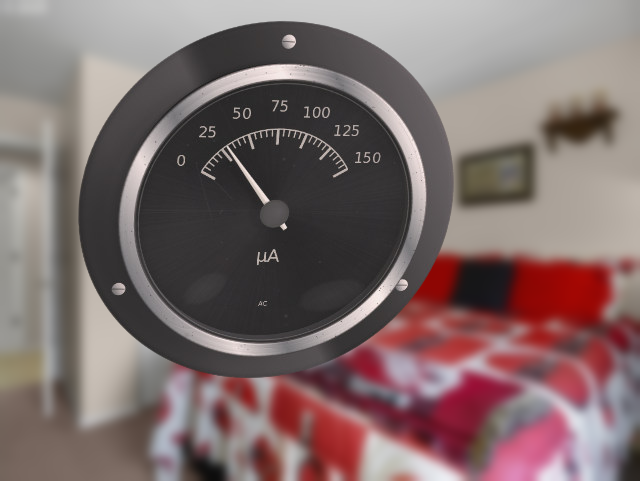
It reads 30 µA
